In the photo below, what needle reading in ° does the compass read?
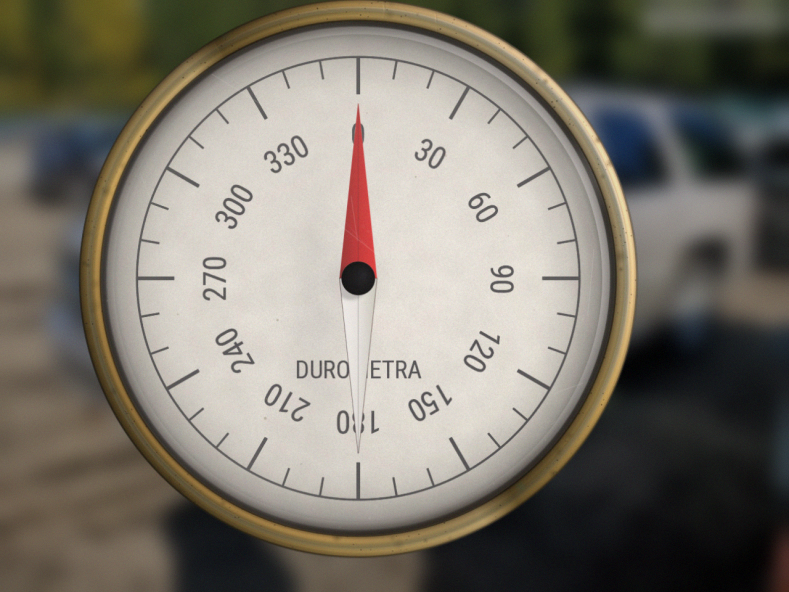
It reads 0 °
